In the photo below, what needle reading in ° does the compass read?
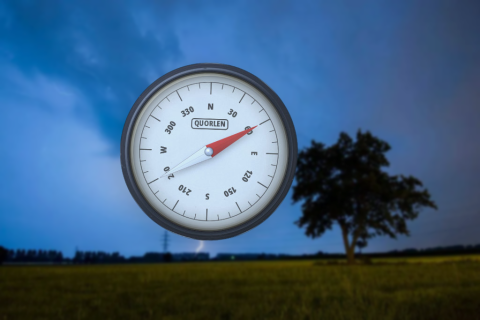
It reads 60 °
